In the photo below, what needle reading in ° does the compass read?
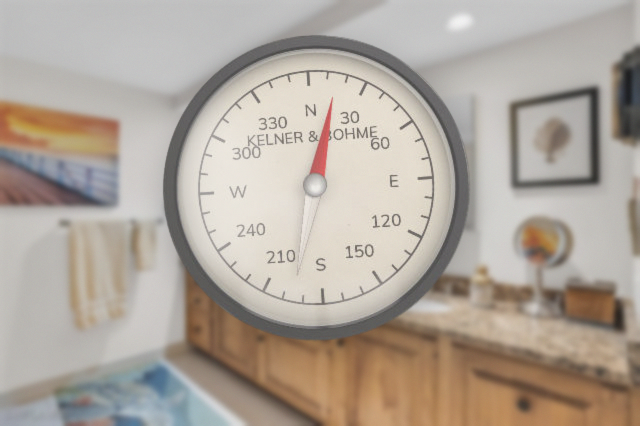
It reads 15 °
